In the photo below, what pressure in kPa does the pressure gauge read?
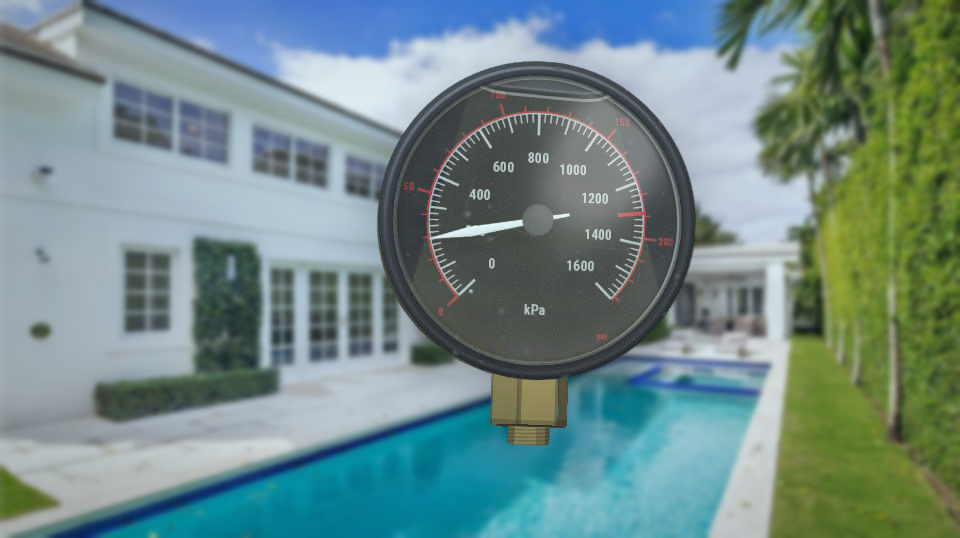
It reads 200 kPa
